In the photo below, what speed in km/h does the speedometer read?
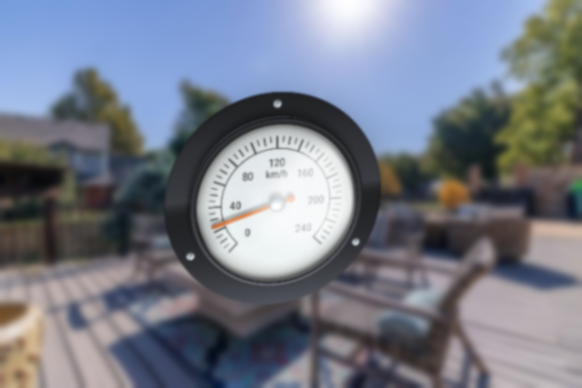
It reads 25 km/h
